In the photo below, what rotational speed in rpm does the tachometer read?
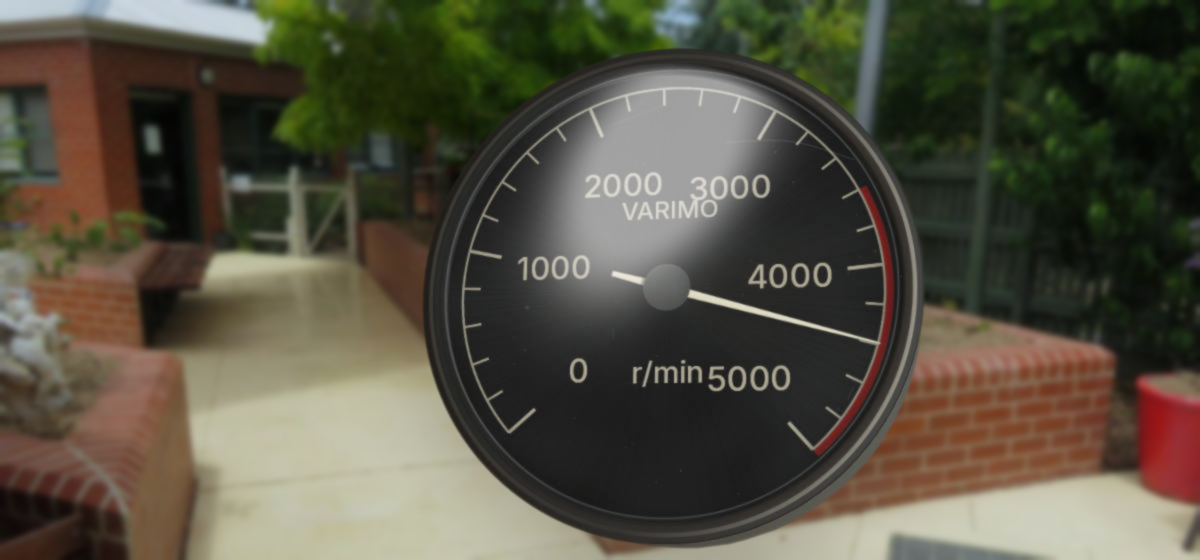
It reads 4400 rpm
